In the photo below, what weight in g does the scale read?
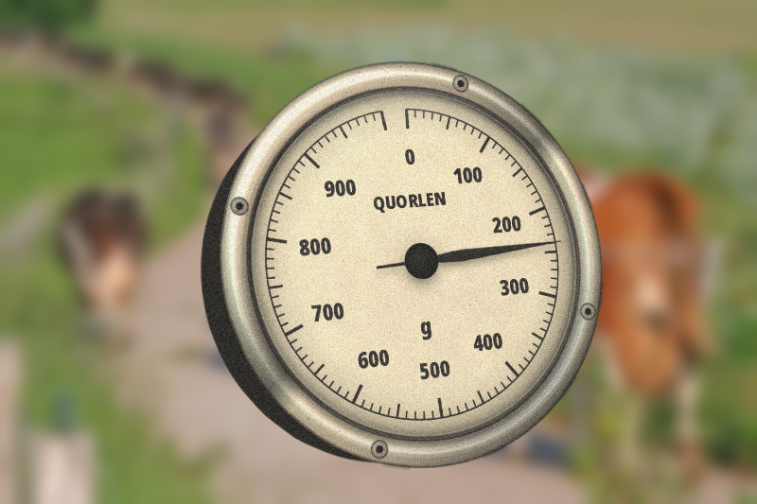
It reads 240 g
